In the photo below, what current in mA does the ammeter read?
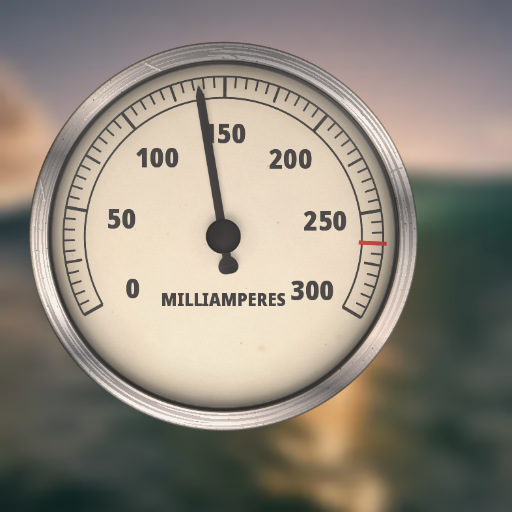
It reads 137.5 mA
